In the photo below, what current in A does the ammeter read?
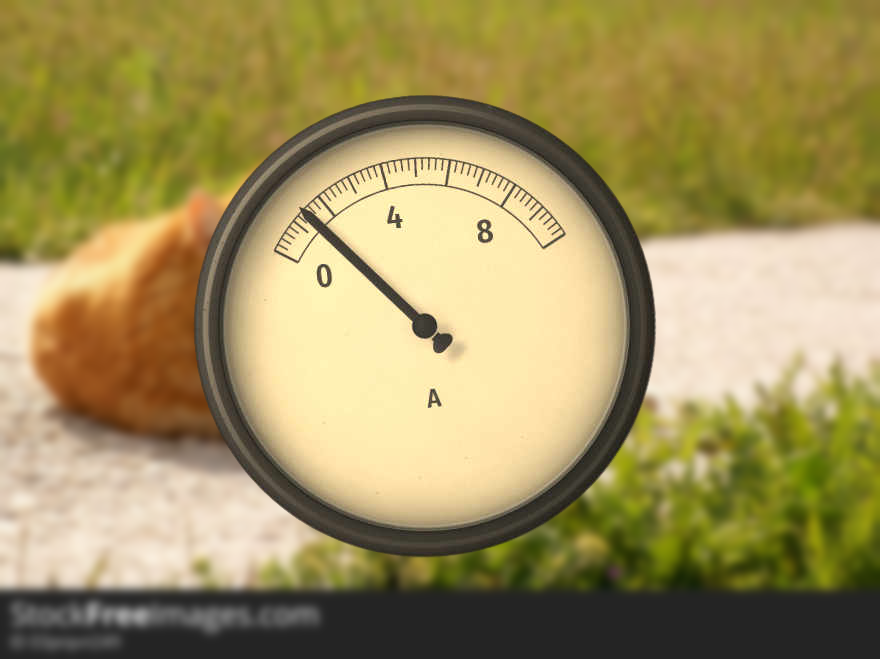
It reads 1.4 A
